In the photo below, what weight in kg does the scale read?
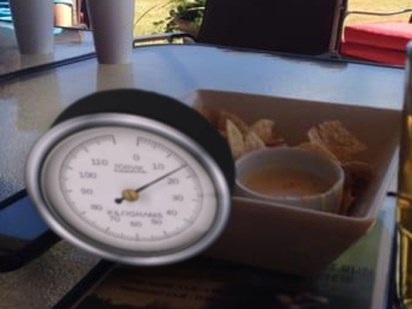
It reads 15 kg
